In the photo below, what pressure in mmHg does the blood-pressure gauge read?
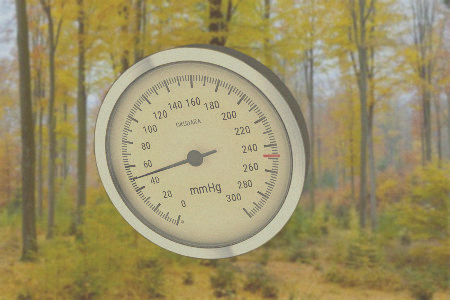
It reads 50 mmHg
